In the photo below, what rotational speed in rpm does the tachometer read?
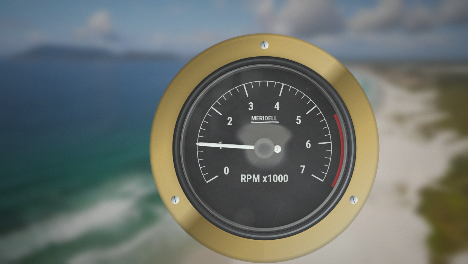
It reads 1000 rpm
